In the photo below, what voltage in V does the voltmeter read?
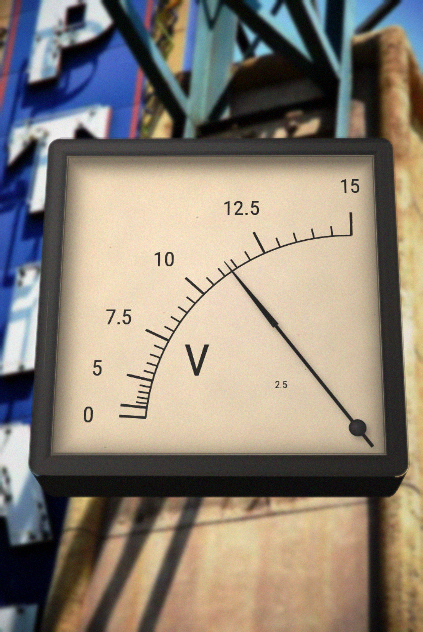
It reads 11.25 V
